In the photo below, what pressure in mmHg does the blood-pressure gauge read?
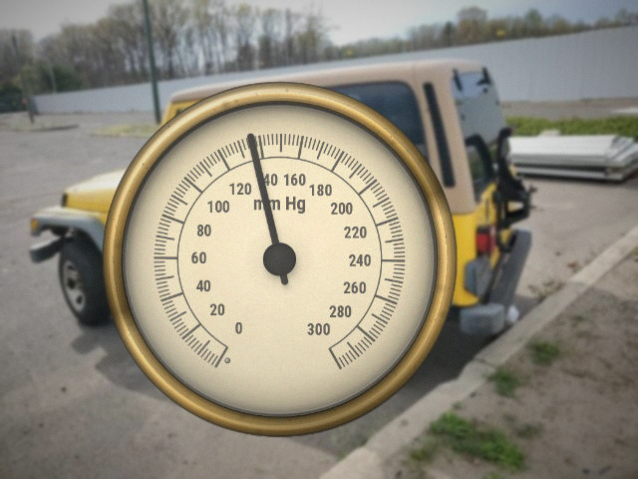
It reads 136 mmHg
